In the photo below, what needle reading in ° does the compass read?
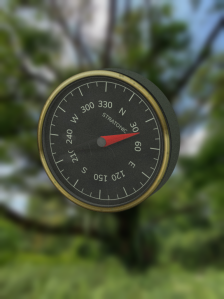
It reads 40 °
